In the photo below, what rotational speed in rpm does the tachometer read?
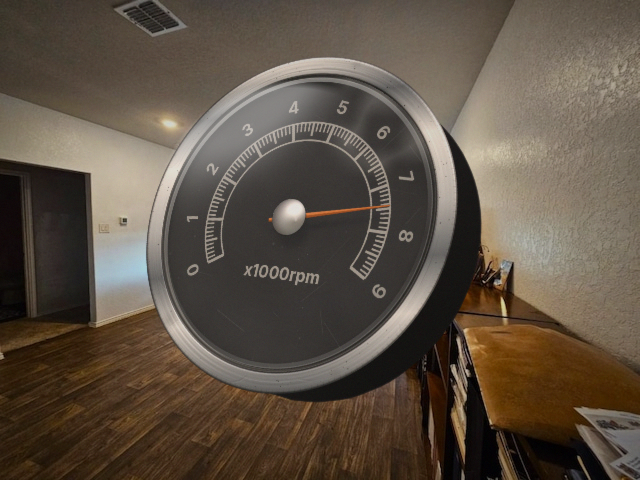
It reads 7500 rpm
